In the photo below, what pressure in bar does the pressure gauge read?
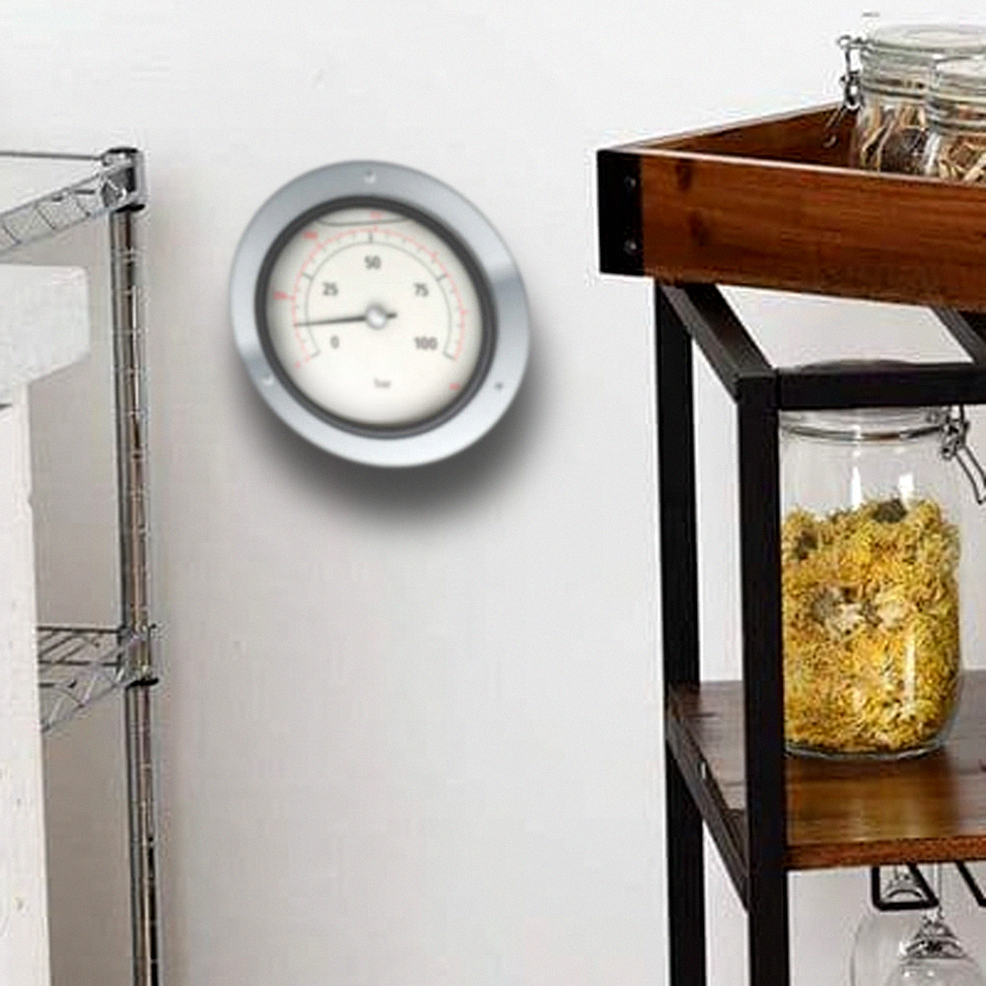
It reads 10 bar
